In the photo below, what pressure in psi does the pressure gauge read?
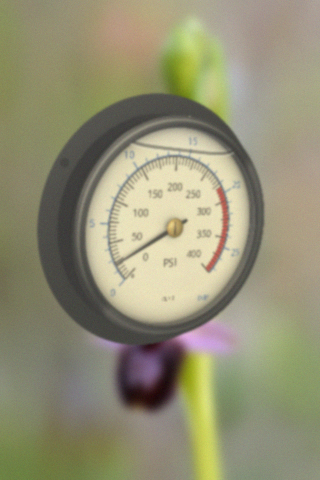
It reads 25 psi
